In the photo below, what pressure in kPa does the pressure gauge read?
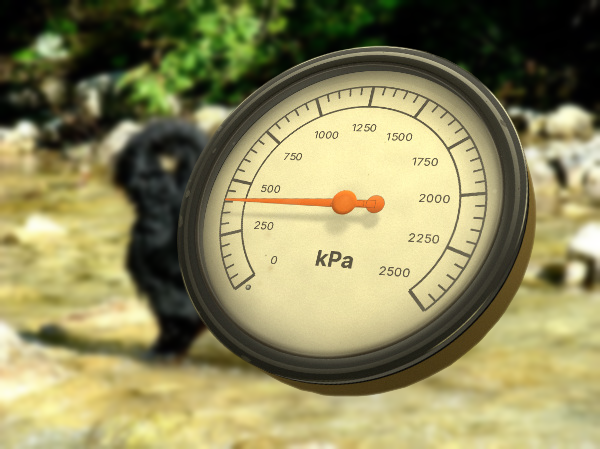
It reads 400 kPa
